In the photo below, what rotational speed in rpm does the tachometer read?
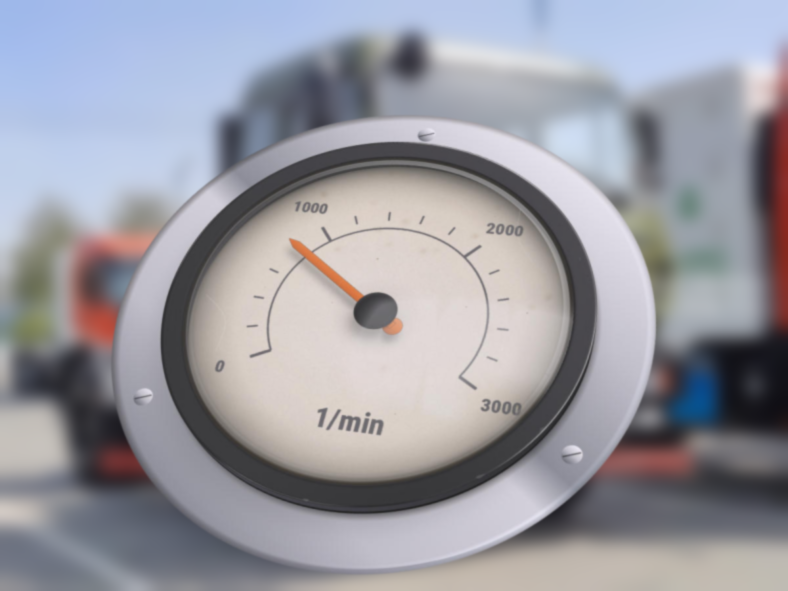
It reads 800 rpm
